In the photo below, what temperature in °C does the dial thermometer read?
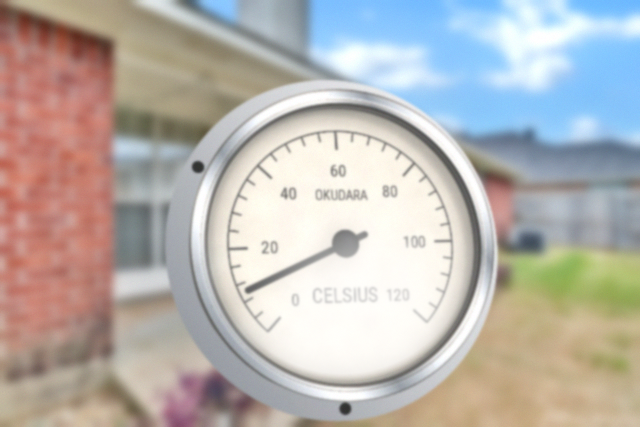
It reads 10 °C
